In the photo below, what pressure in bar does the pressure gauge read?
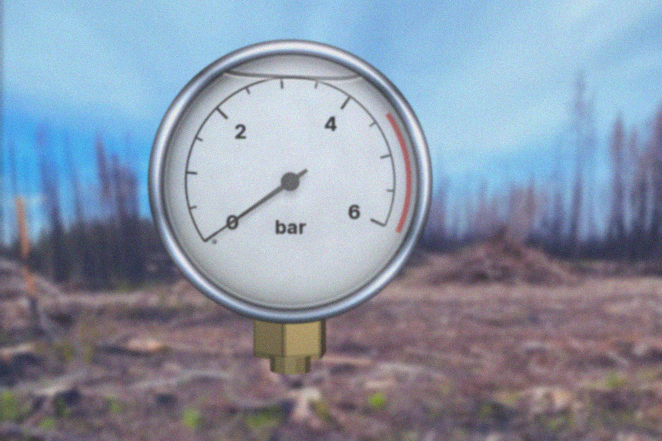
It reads 0 bar
